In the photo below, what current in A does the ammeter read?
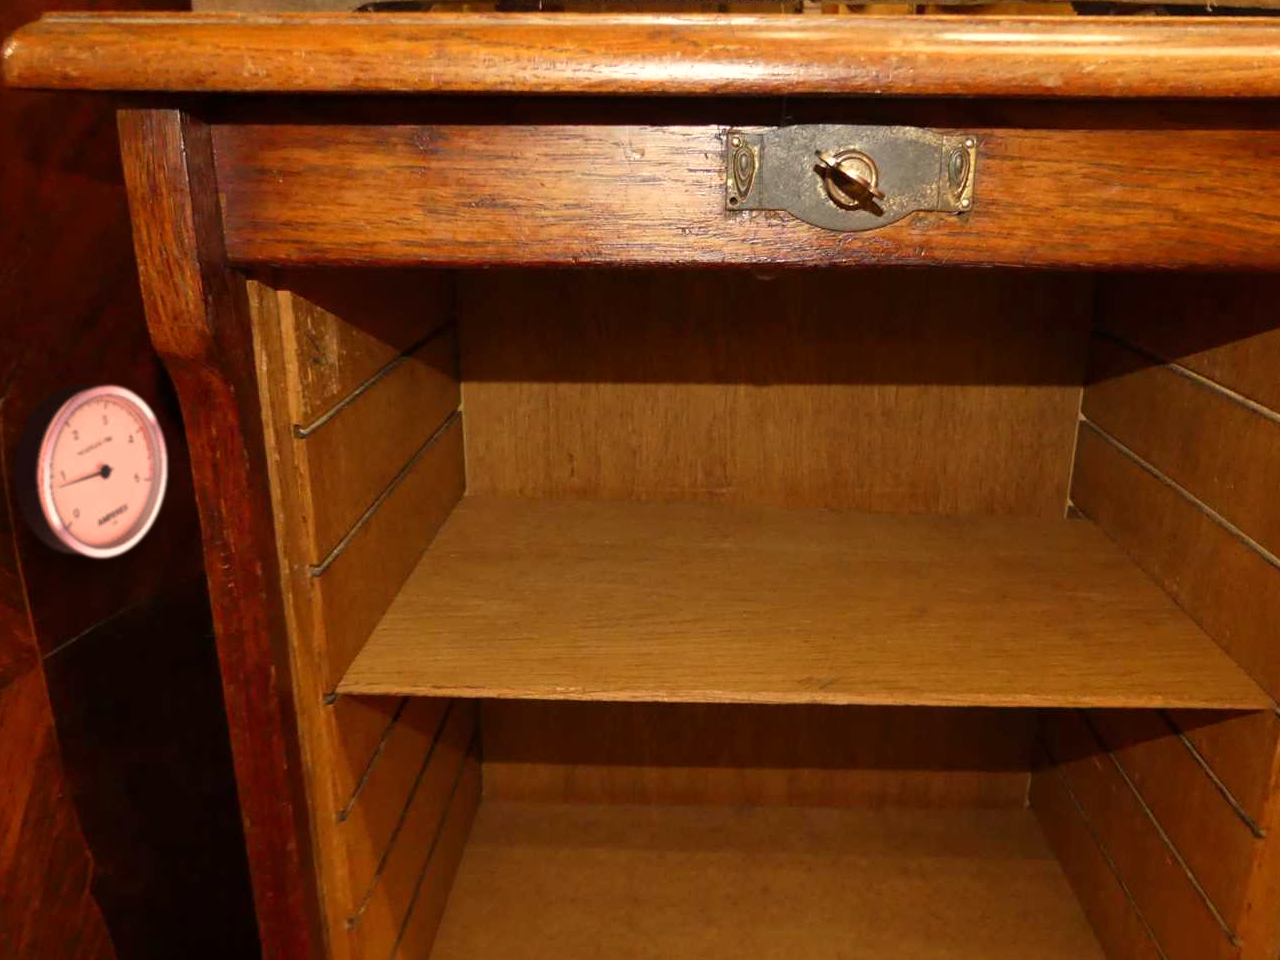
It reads 0.8 A
